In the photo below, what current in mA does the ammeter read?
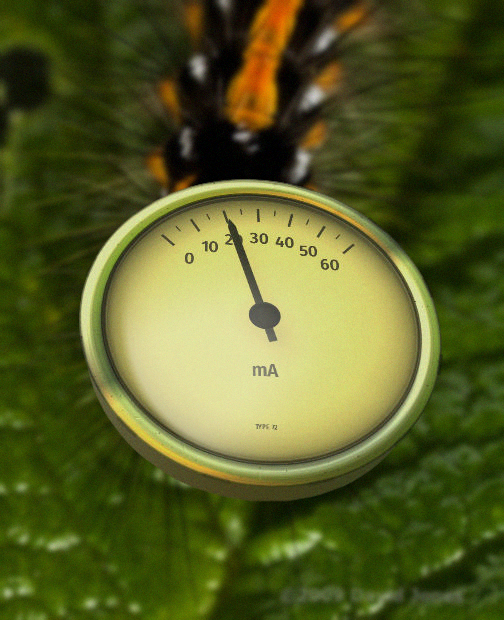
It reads 20 mA
